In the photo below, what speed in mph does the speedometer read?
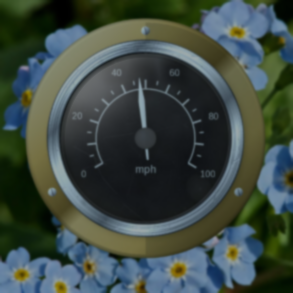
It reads 47.5 mph
